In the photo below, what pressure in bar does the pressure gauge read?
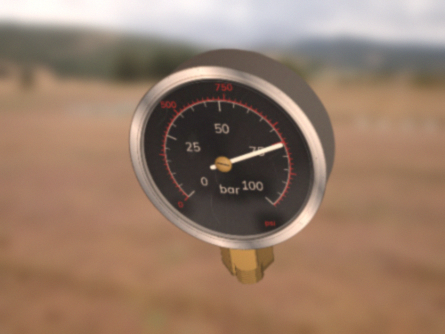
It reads 75 bar
